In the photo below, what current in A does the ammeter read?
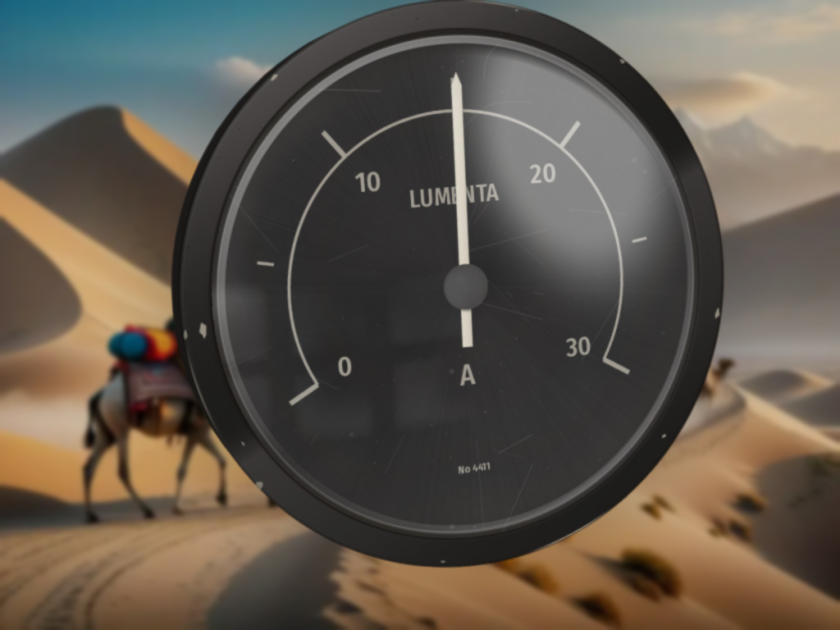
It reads 15 A
